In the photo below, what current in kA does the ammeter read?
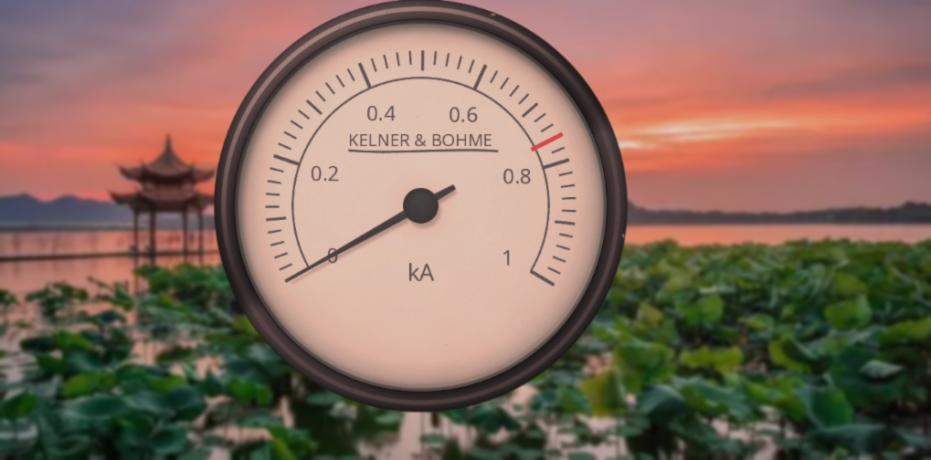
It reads 0 kA
